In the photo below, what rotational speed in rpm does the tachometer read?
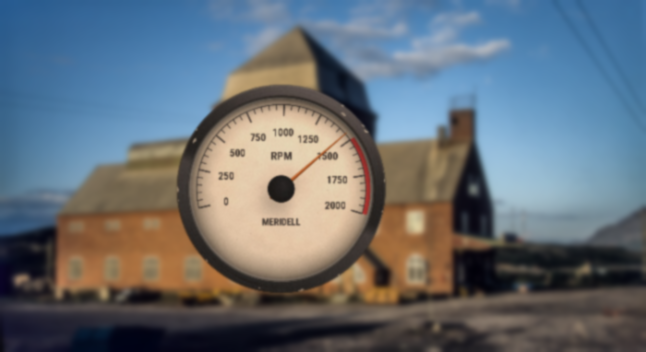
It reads 1450 rpm
